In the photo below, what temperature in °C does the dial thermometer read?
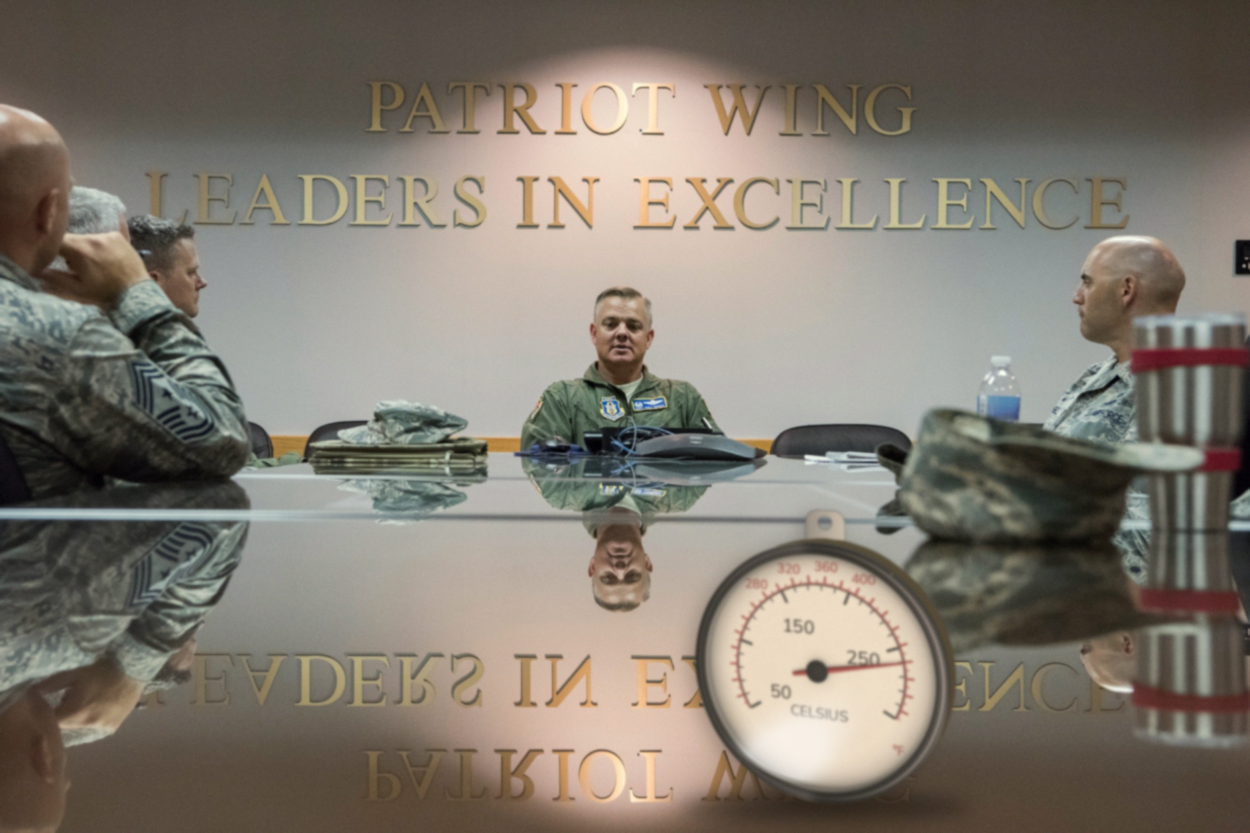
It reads 260 °C
